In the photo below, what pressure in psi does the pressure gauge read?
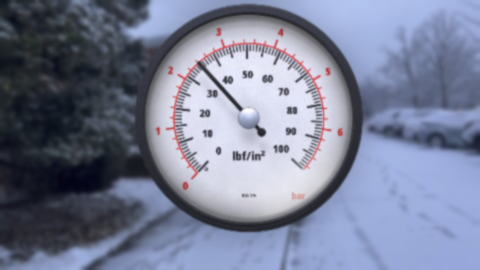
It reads 35 psi
